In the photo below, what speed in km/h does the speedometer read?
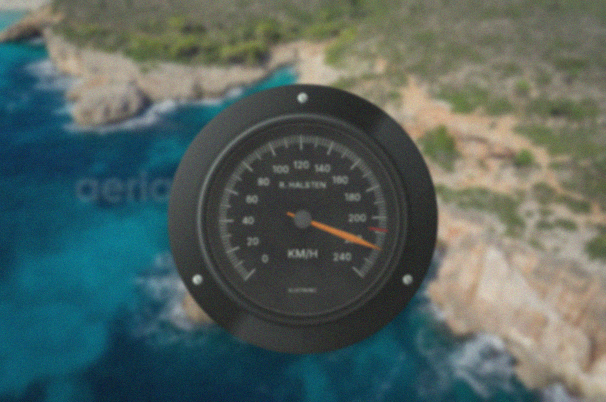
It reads 220 km/h
